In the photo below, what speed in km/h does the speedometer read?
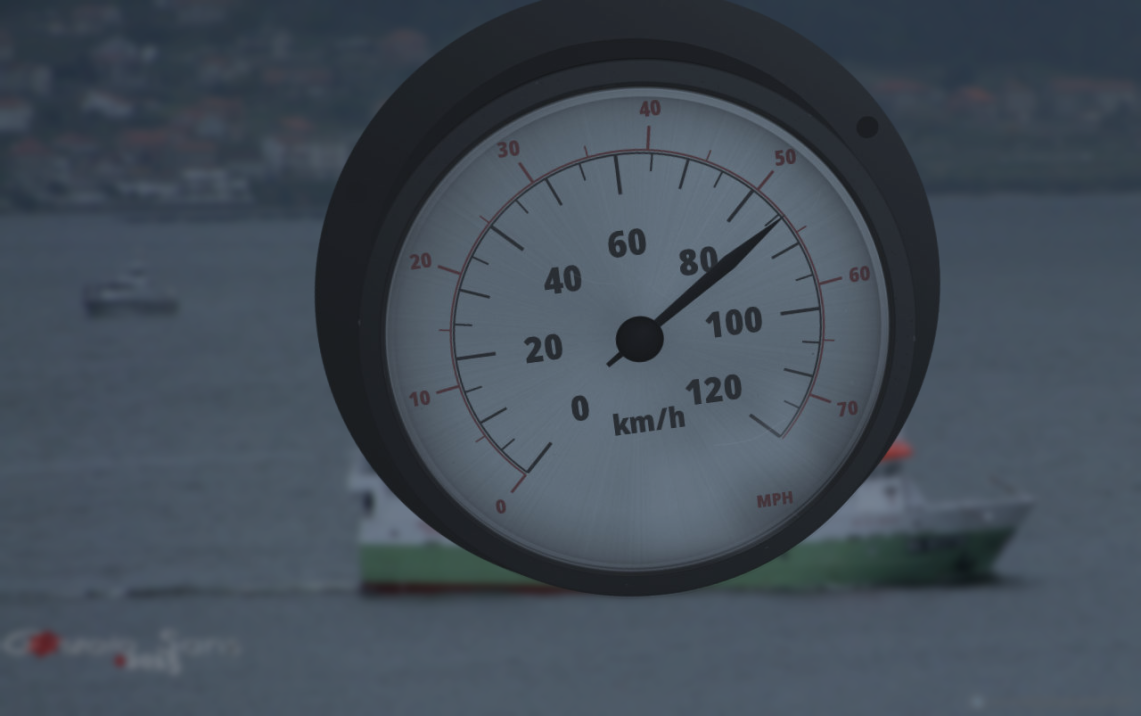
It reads 85 km/h
